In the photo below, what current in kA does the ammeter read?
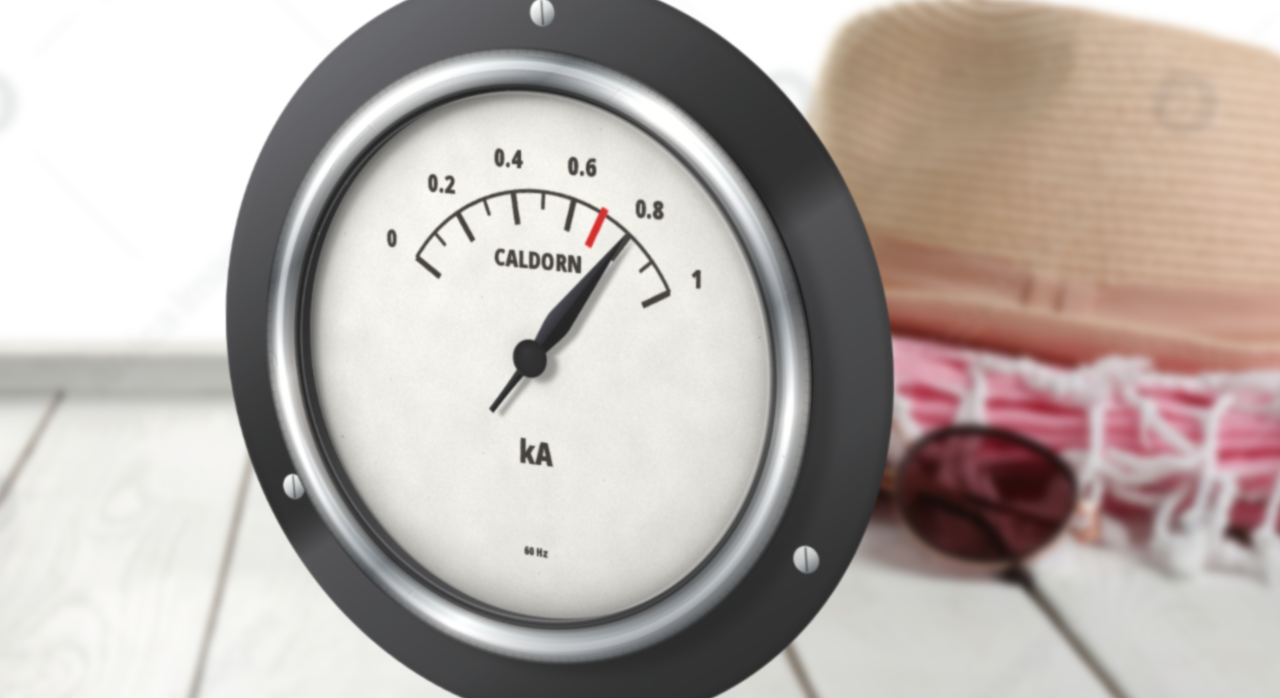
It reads 0.8 kA
